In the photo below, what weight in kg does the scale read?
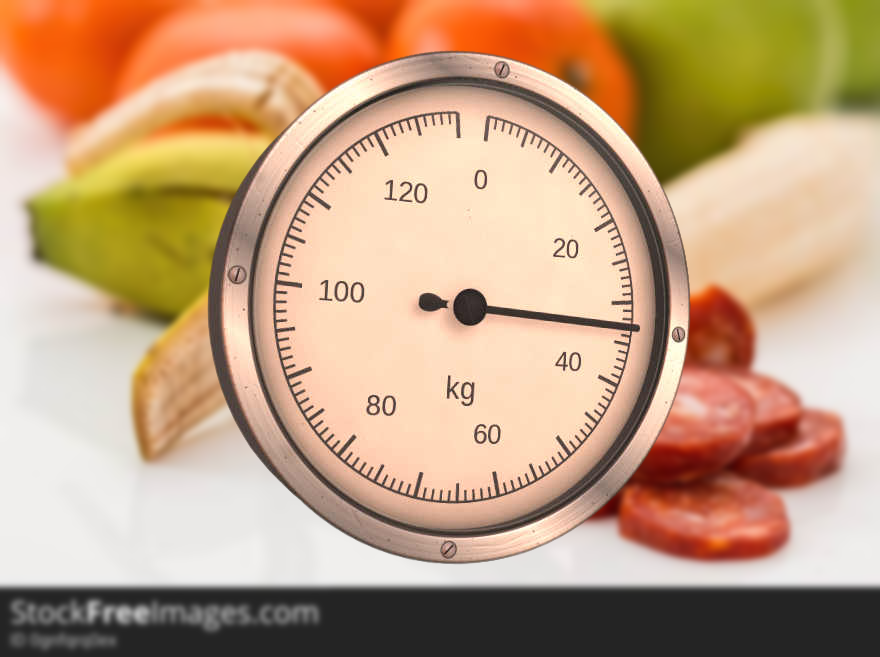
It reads 33 kg
